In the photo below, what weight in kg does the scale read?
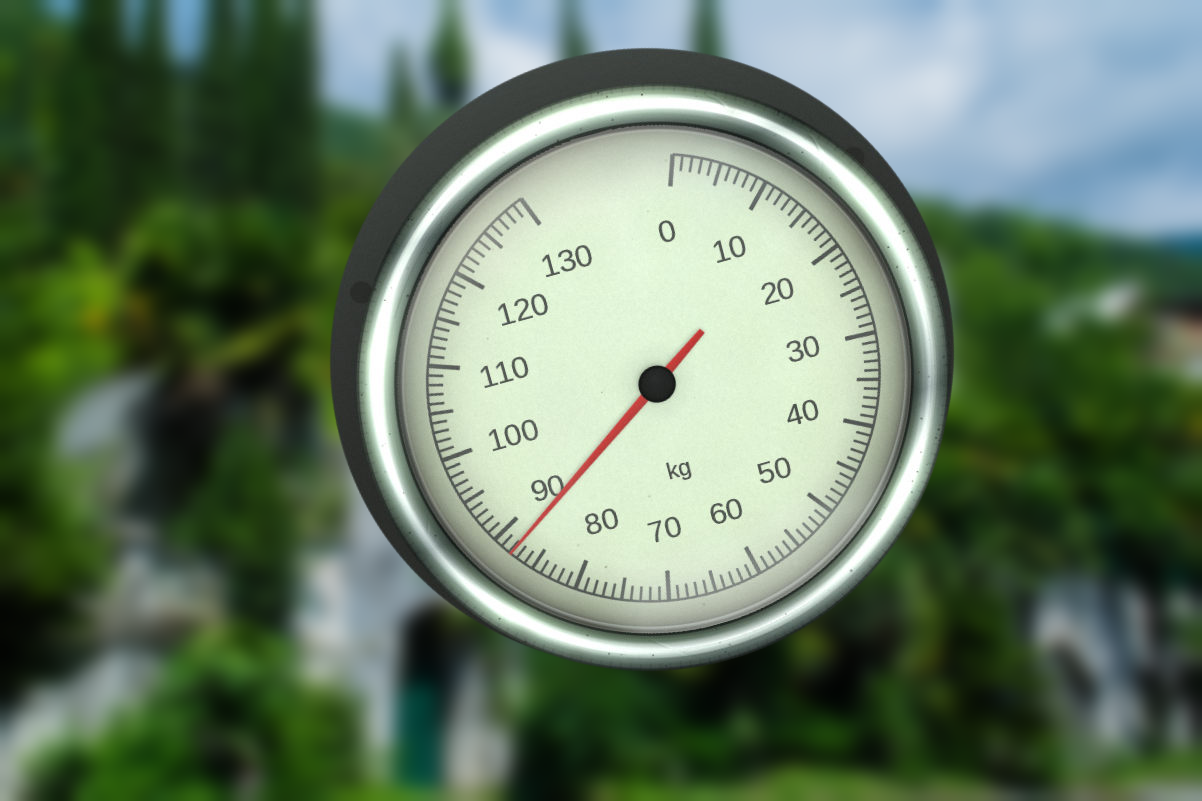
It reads 88 kg
